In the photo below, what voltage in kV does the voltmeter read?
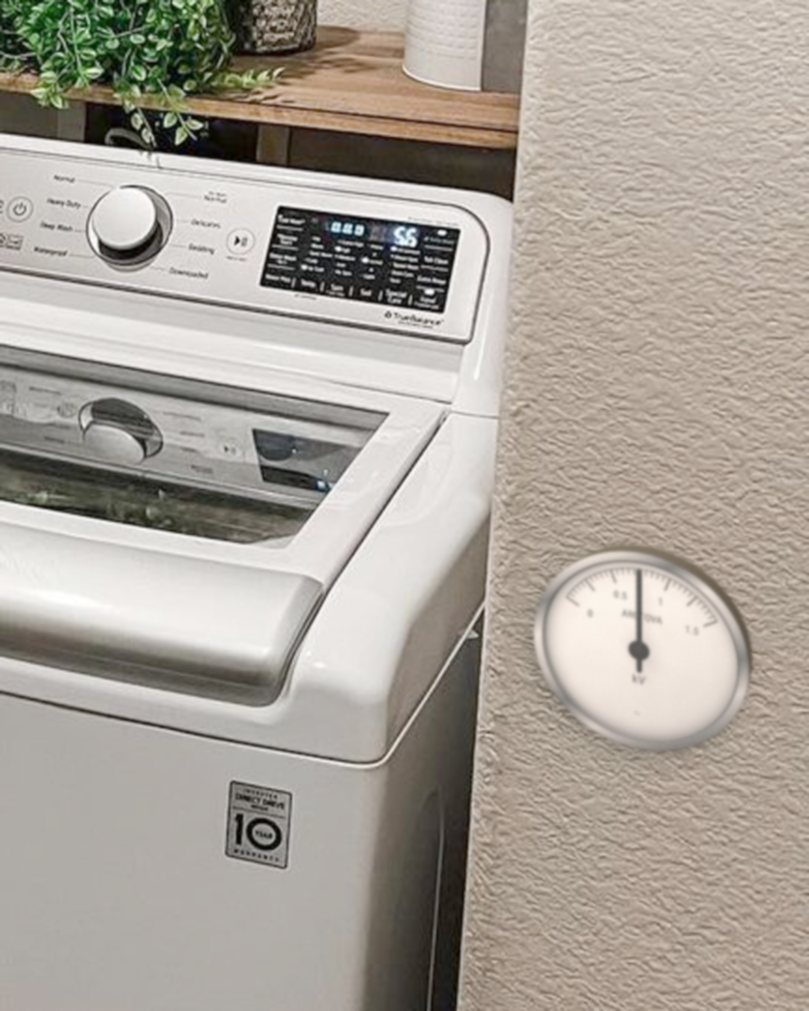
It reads 0.75 kV
